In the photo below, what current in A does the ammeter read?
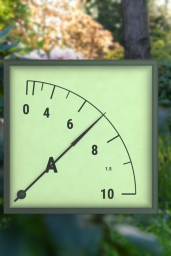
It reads 7 A
